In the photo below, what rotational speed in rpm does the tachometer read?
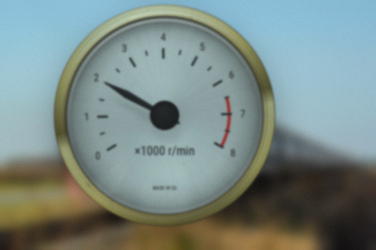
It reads 2000 rpm
